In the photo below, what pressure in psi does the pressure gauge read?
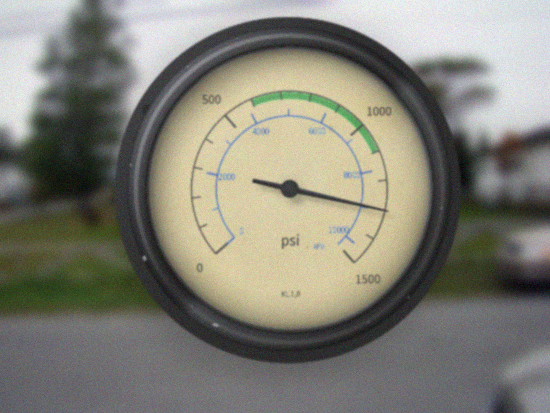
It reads 1300 psi
